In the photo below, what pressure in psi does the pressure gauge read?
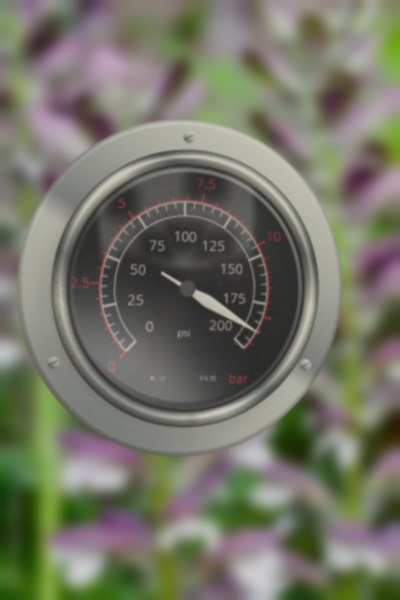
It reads 190 psi
